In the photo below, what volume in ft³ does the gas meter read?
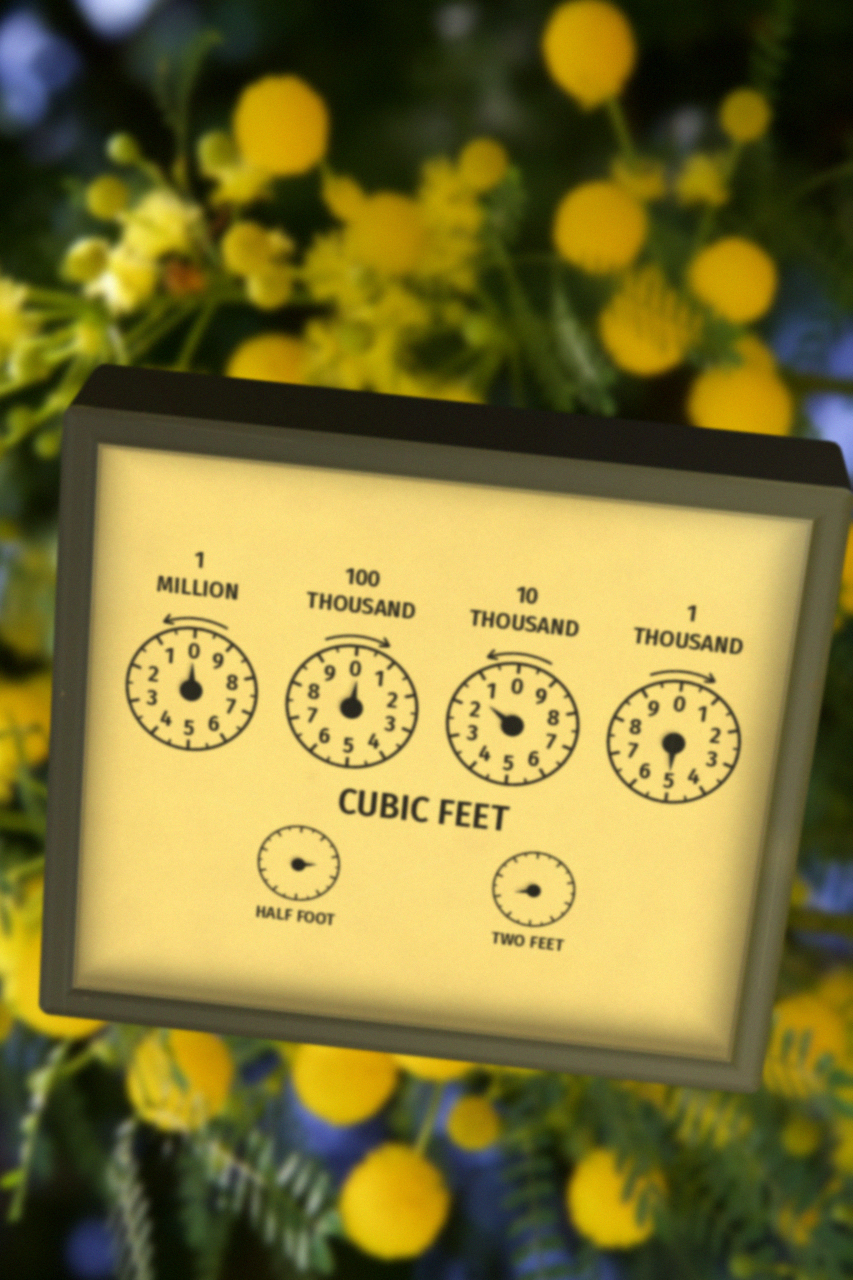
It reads 1500 ft³
